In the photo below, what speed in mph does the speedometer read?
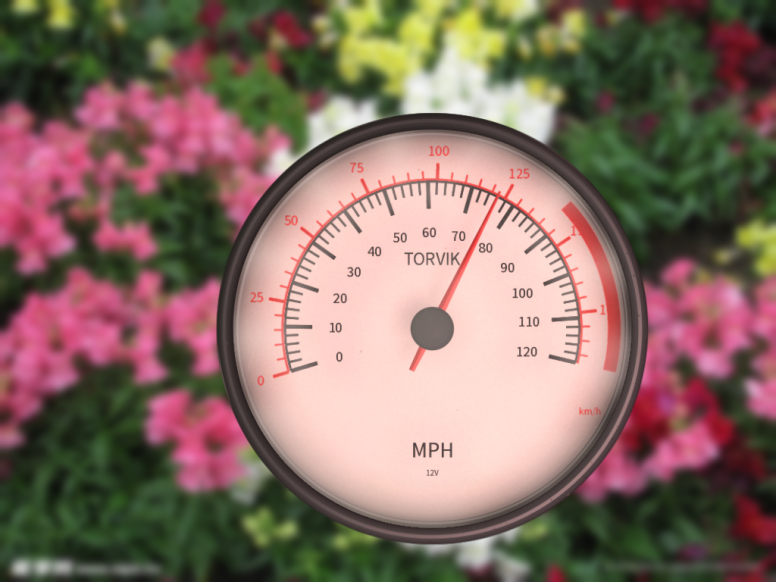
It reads 76 mph
